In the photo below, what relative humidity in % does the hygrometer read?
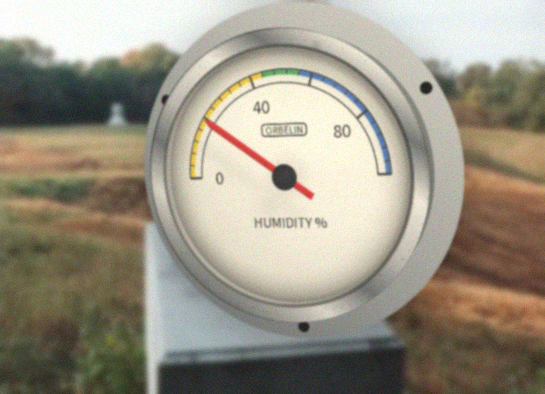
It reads 20 %
